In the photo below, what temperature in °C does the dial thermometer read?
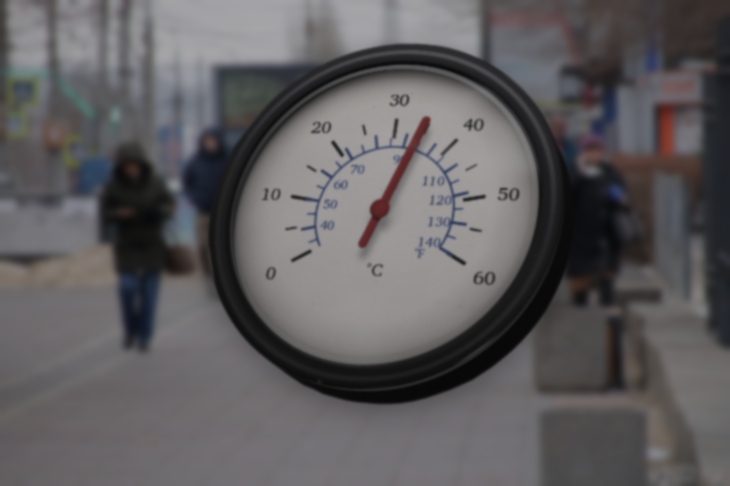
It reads 35 °C
